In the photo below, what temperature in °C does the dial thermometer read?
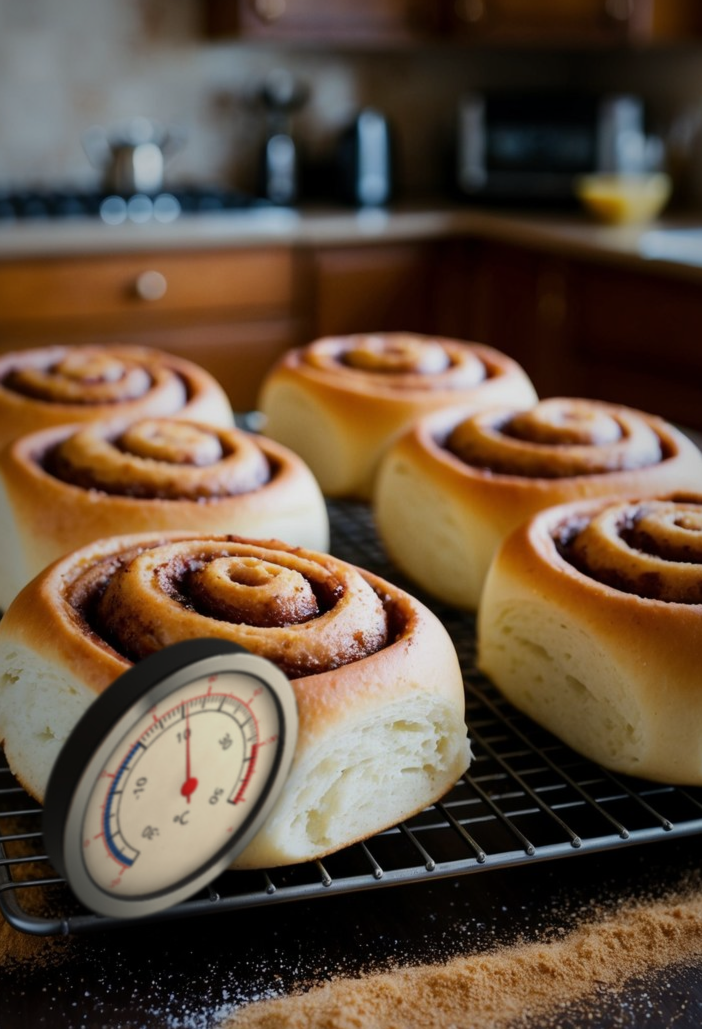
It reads 10 °C
